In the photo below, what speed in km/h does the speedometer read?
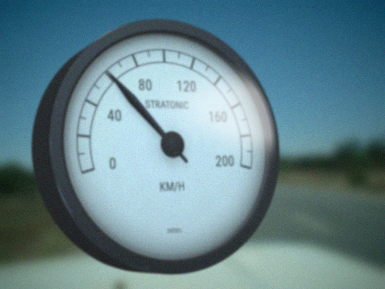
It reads 60 km/h
